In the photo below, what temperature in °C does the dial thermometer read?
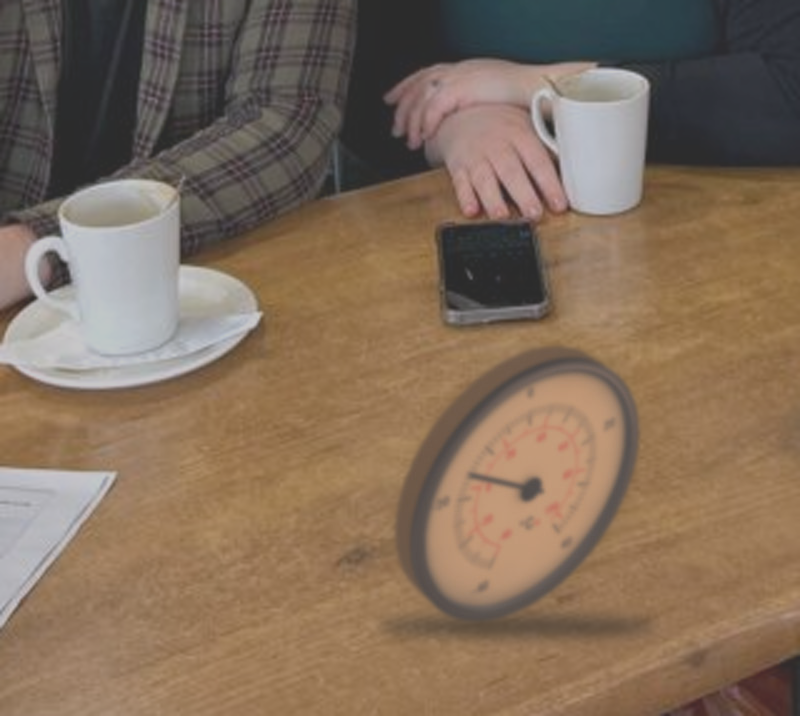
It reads -15 °C
